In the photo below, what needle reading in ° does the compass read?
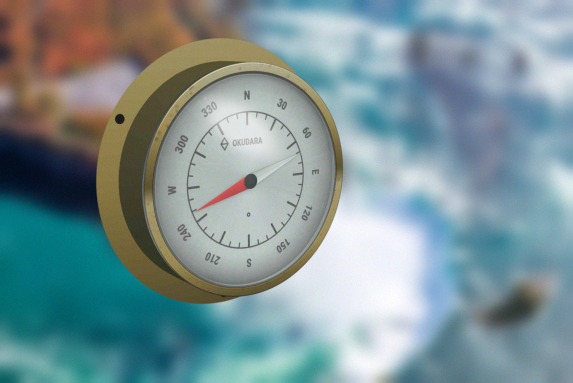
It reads 250 °
